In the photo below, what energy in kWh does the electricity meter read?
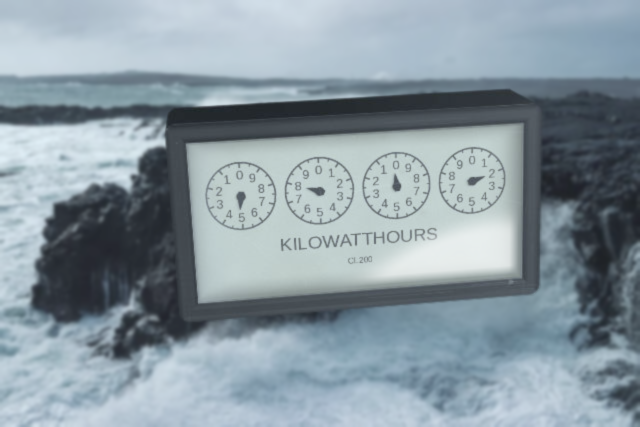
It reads 4802 kWh
